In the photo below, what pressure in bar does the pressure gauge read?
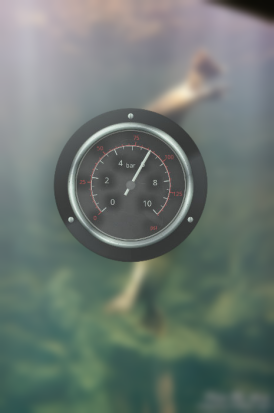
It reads 6 bar
